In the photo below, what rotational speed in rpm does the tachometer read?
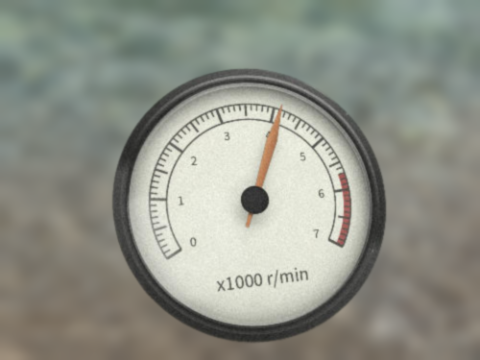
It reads 4100 rpm
